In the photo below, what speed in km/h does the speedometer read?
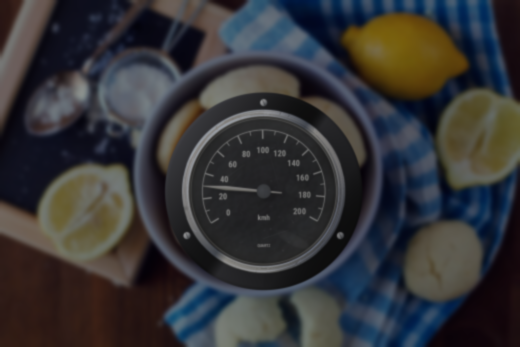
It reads 30 km/h
